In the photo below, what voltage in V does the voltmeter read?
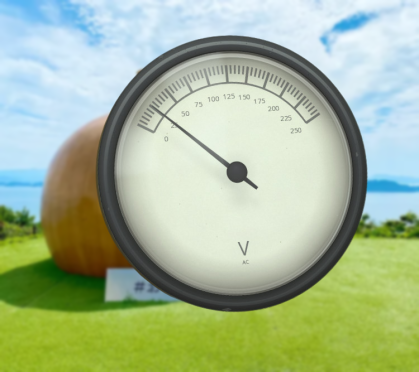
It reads 25 V
